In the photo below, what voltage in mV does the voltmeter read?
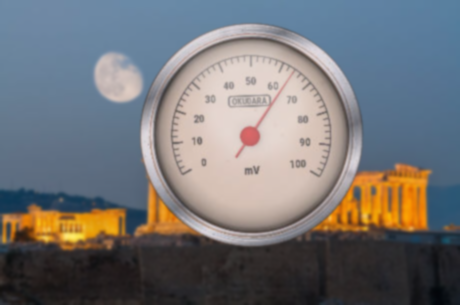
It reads 64 mV
